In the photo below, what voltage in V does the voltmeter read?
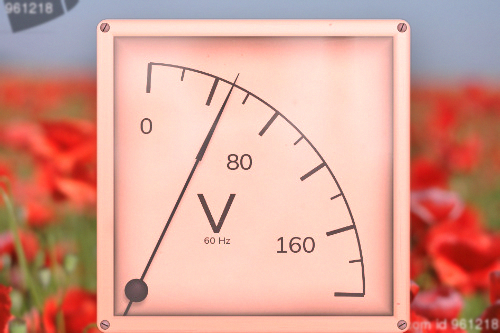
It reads 50 V
